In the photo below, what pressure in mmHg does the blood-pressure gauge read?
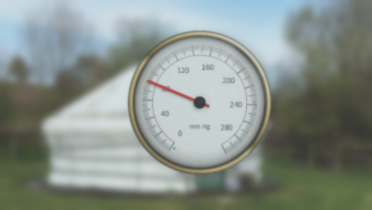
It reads 80 mmHg
